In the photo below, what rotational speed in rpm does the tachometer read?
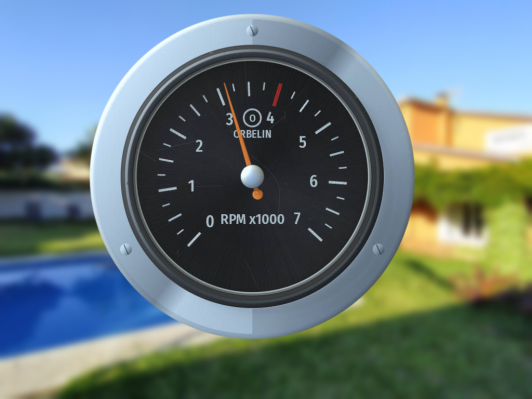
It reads 3125 rpm
